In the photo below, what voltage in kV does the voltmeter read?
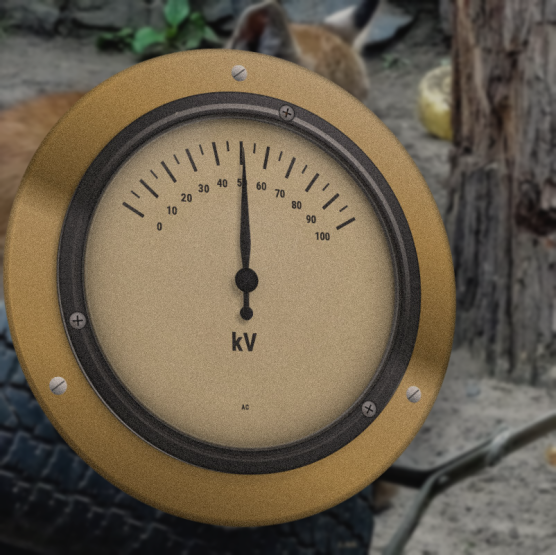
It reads 50 kV
